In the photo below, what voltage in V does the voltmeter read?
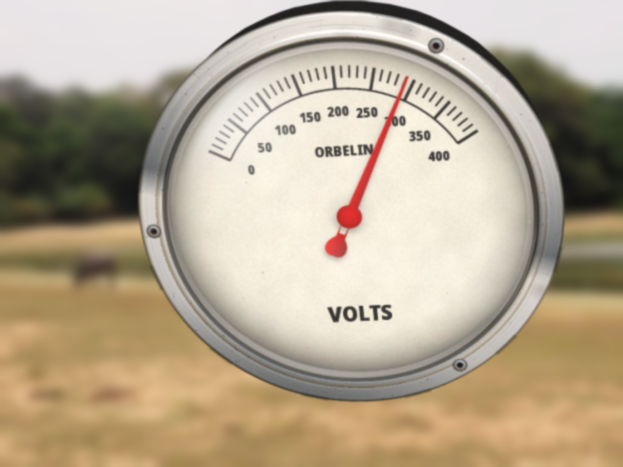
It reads 290 V
